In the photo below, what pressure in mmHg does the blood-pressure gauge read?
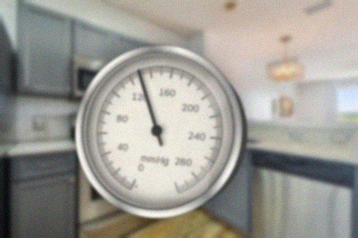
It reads 130 mmHg
